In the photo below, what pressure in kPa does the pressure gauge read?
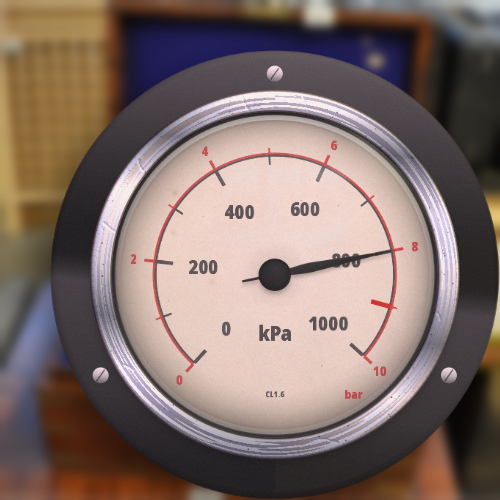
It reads 800 kPa
